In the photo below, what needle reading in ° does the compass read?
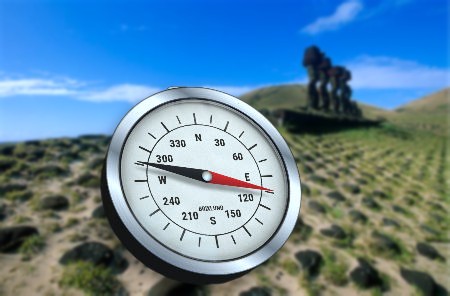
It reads 105 °
